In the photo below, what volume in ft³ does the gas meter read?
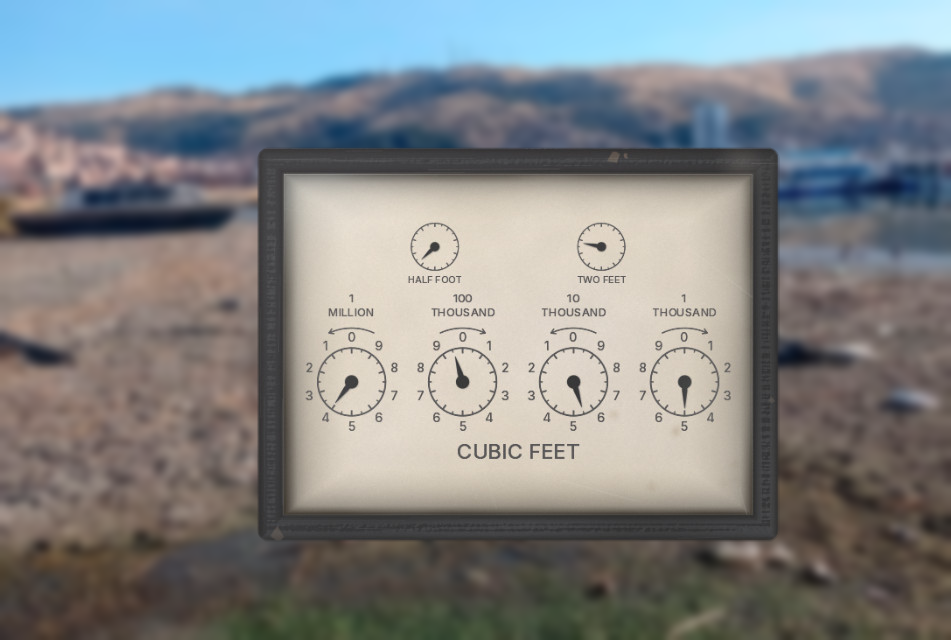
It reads 395500 ft³
